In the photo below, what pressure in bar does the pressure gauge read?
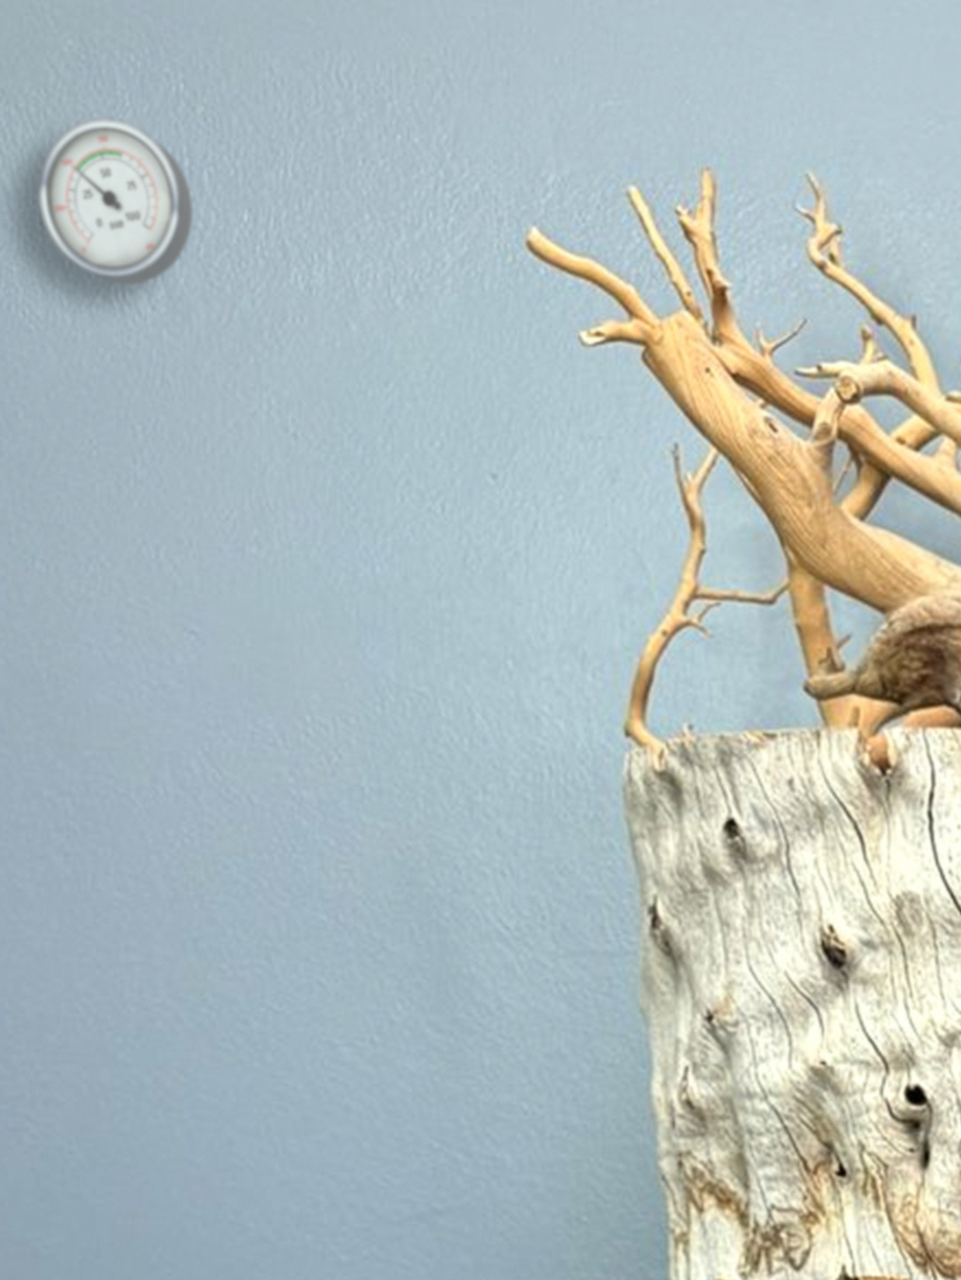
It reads 35 bar
